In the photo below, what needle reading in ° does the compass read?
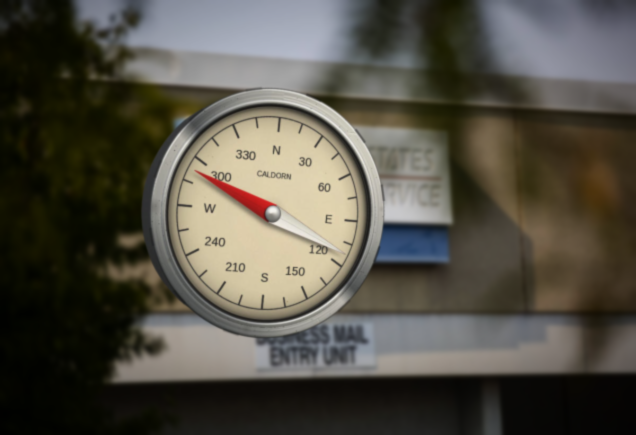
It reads 292.5 °
